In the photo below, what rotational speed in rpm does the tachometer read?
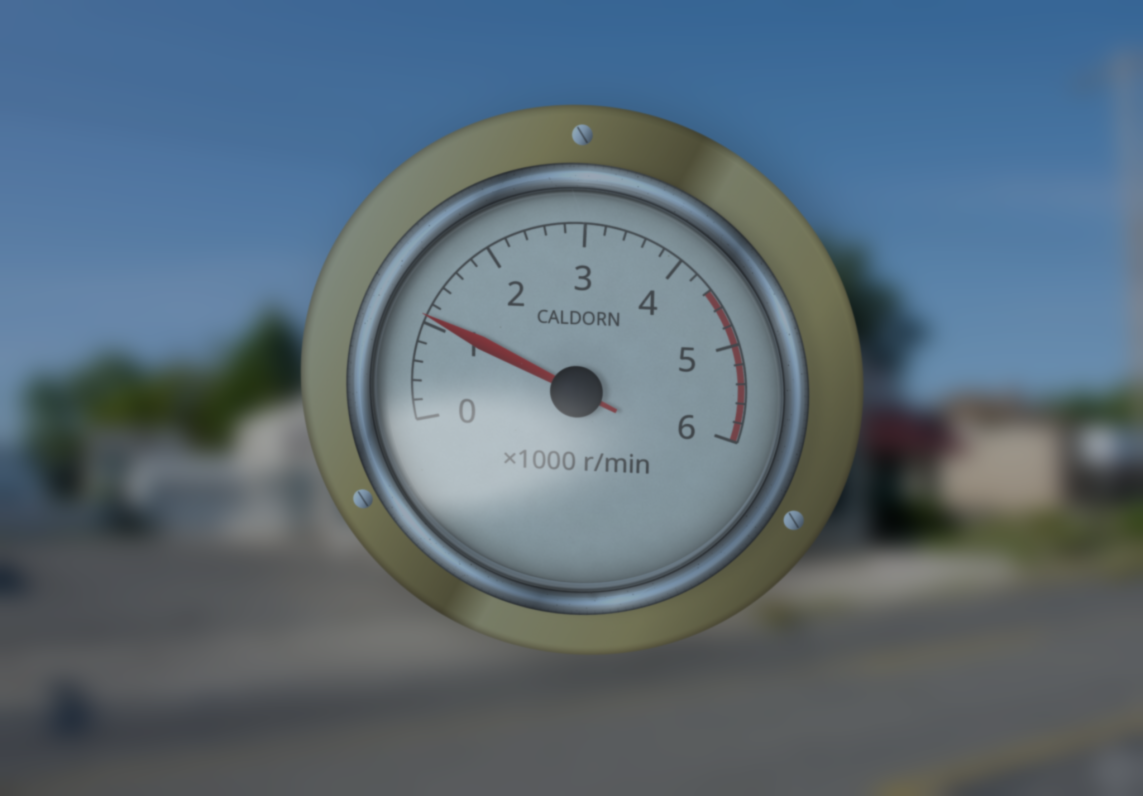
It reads 1100 rpm
